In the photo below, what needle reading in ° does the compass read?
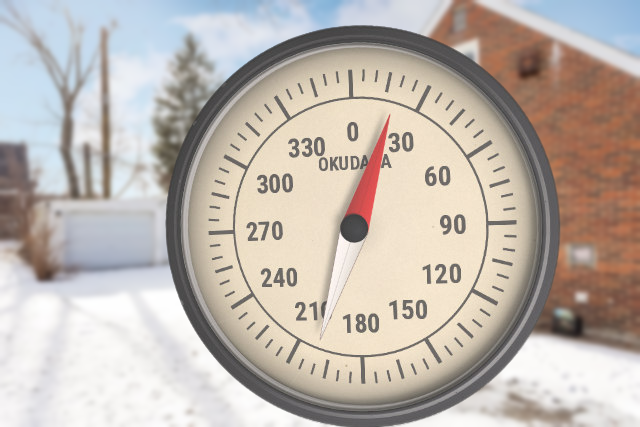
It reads 20 °
